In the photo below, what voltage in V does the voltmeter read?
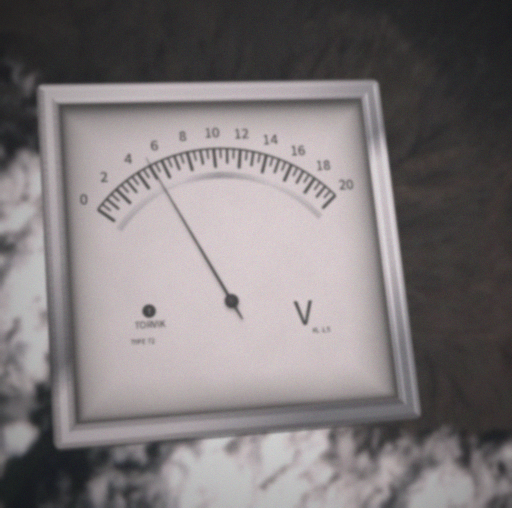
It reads 5 V
